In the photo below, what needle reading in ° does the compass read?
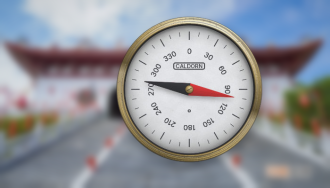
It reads 100 °
